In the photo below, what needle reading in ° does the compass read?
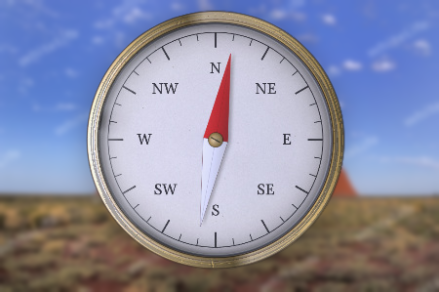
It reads 10 °
